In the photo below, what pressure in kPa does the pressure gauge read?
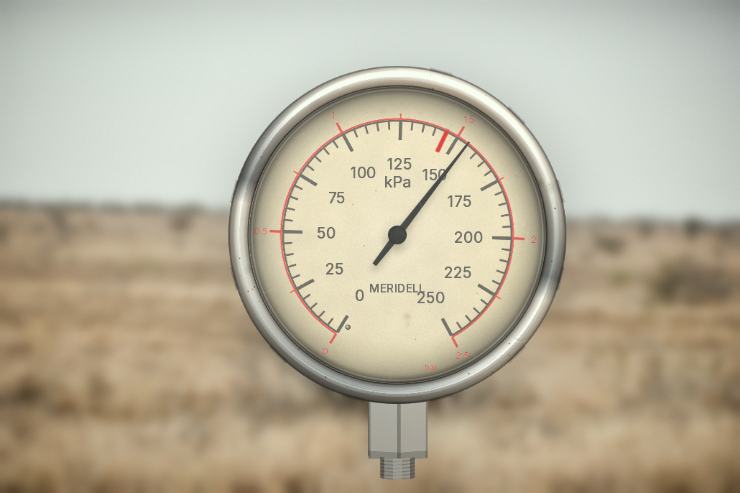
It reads 155 kPa
